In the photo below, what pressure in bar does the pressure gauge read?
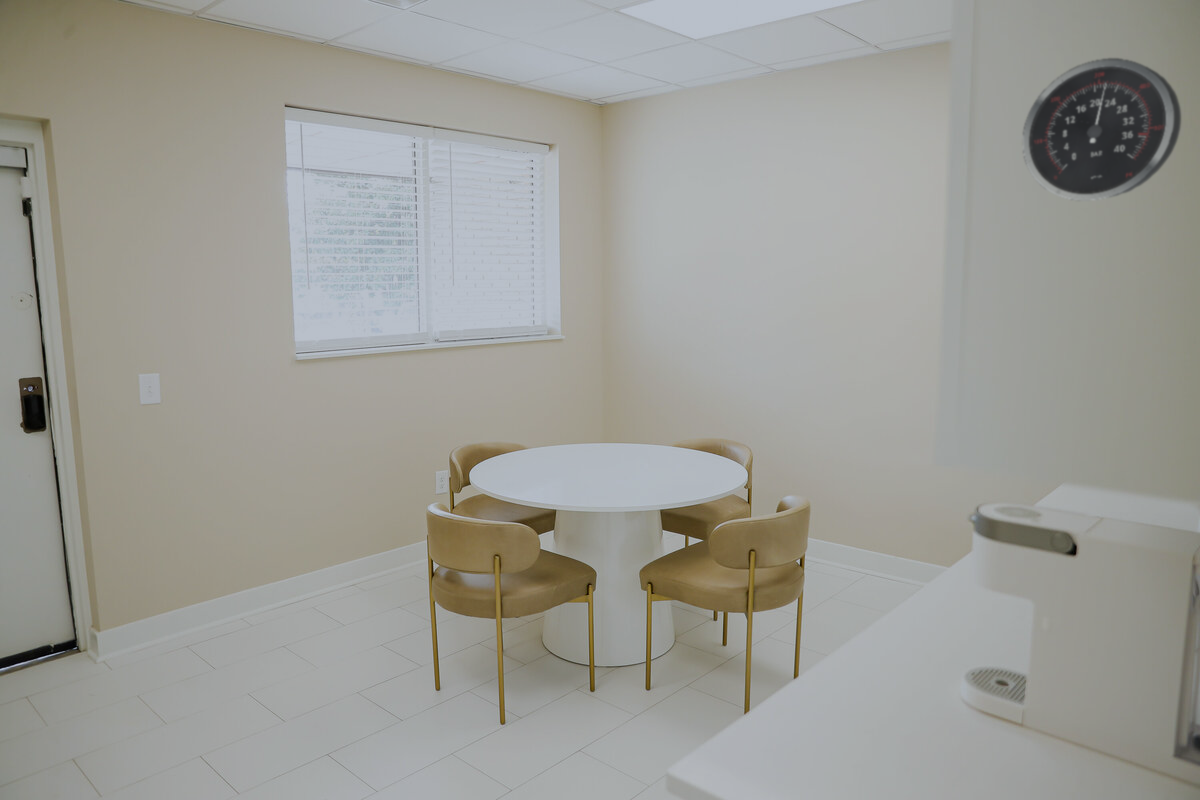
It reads 22 bar
